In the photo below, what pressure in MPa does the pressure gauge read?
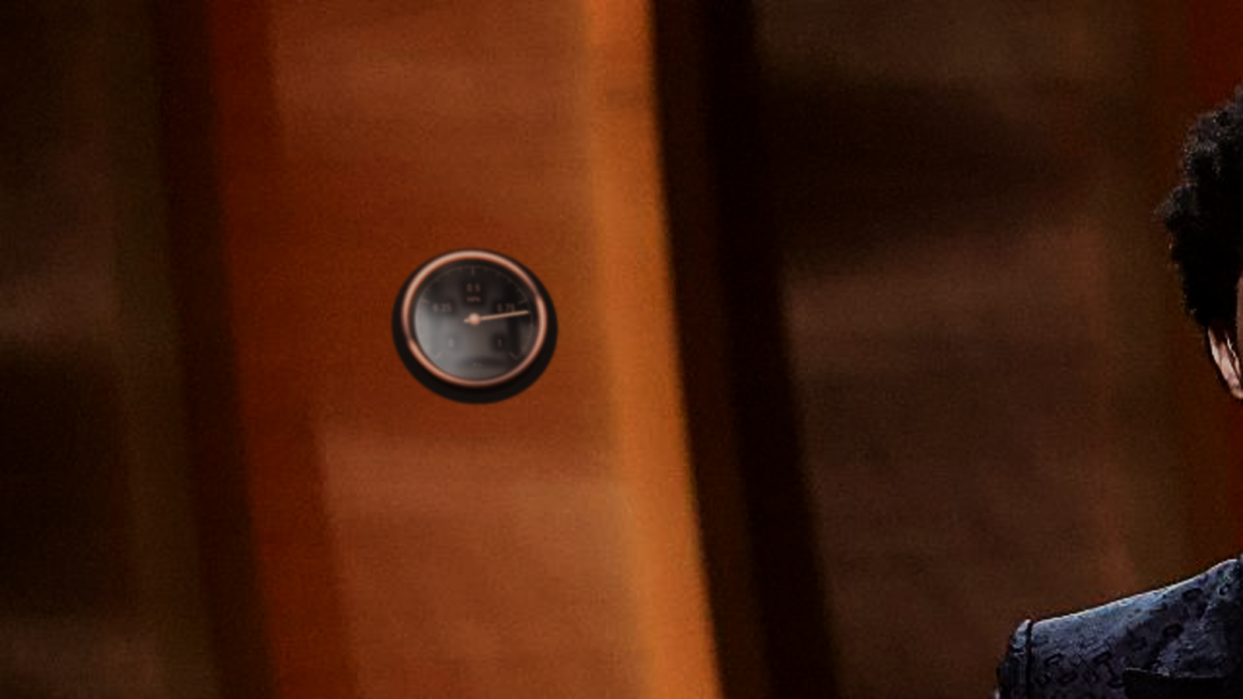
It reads 0.8 MPa
